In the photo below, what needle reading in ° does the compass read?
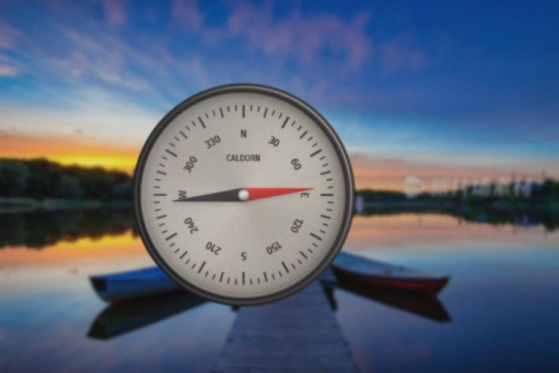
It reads 85 °
